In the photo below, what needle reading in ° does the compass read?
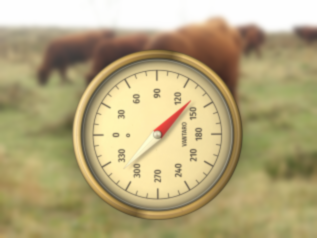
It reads 135 °
